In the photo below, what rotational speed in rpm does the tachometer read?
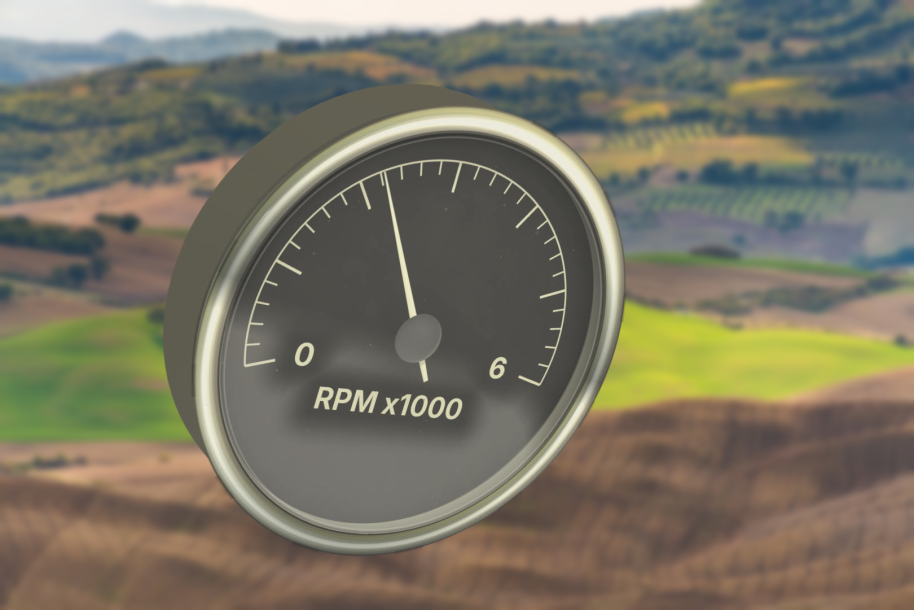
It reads 2200 rpm
